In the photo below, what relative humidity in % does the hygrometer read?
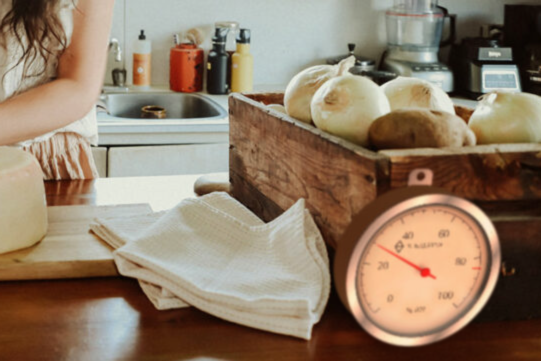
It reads 28 %
